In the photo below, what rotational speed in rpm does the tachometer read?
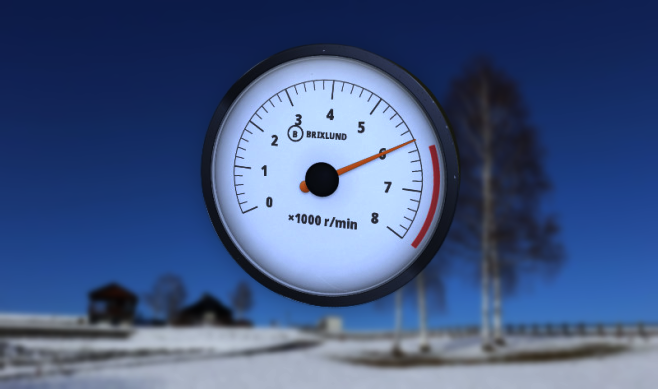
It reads 6000 rpm
